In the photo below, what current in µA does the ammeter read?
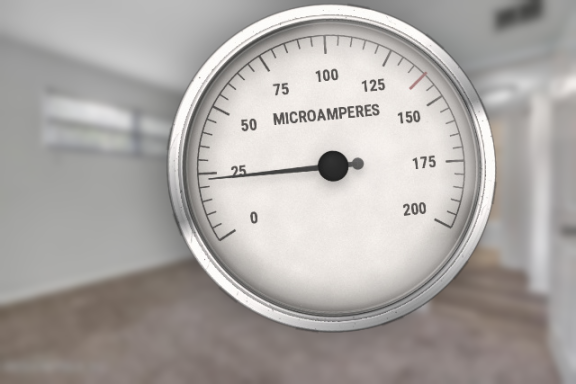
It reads 22.5 µA
